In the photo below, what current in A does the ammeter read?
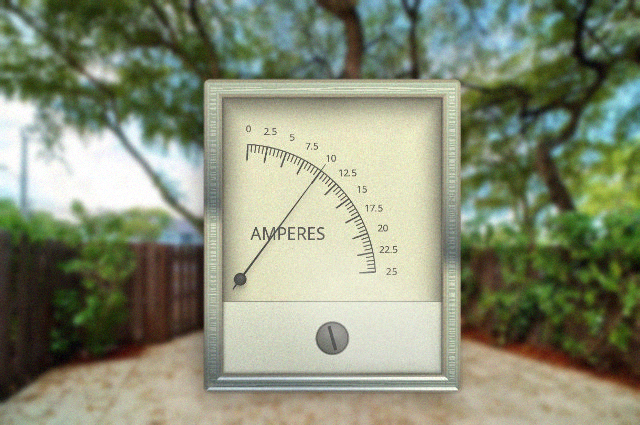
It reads 10 A
